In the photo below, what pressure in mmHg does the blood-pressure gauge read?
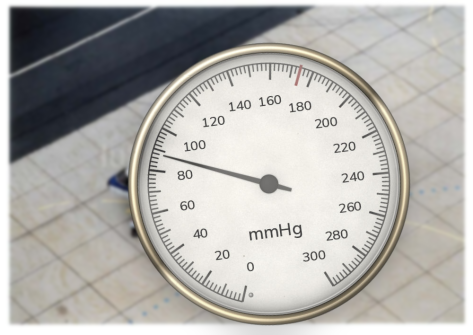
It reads 88 mmHg
